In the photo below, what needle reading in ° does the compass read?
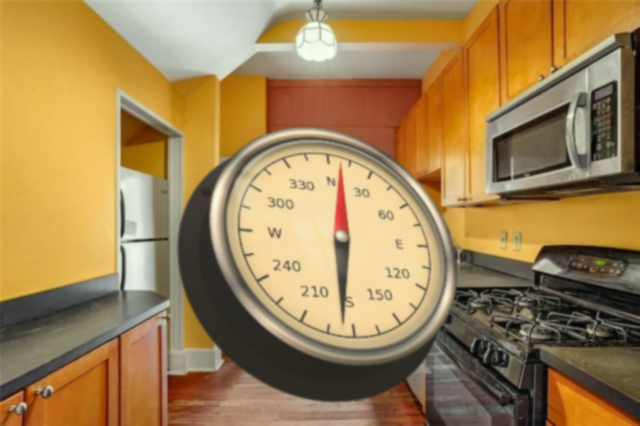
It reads 7.5 °
